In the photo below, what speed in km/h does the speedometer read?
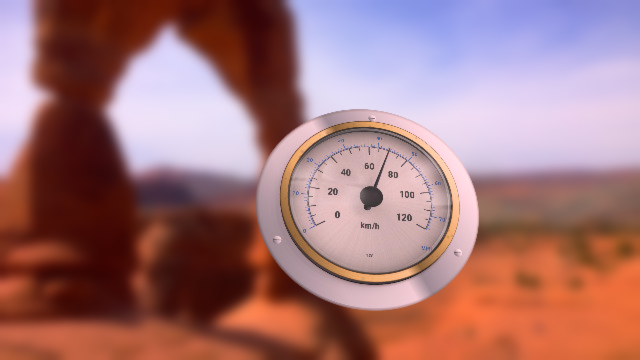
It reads 70 km/h
